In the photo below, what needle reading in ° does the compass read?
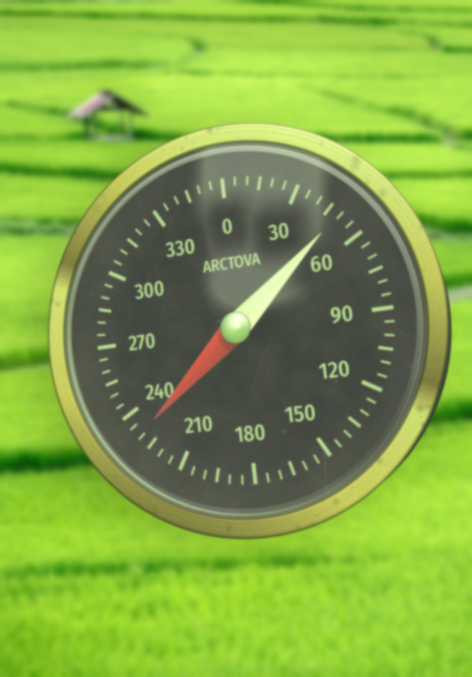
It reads 230 °
